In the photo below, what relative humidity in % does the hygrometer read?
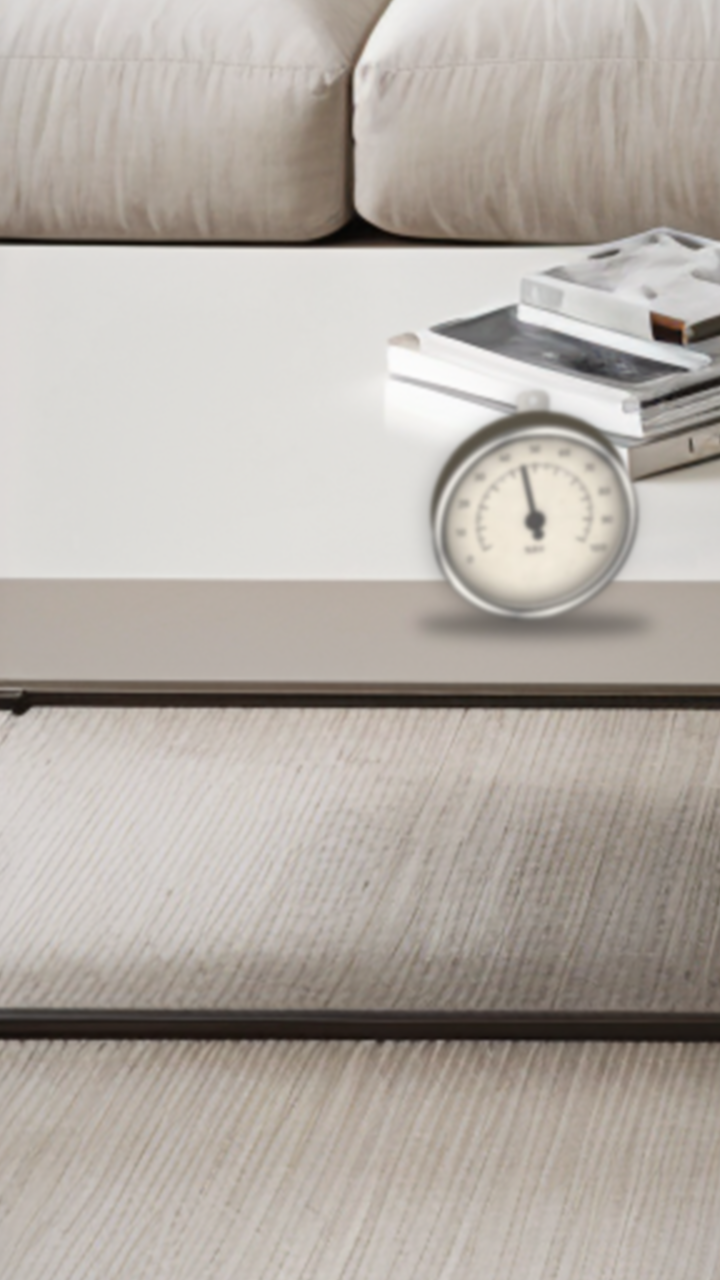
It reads 45 %
